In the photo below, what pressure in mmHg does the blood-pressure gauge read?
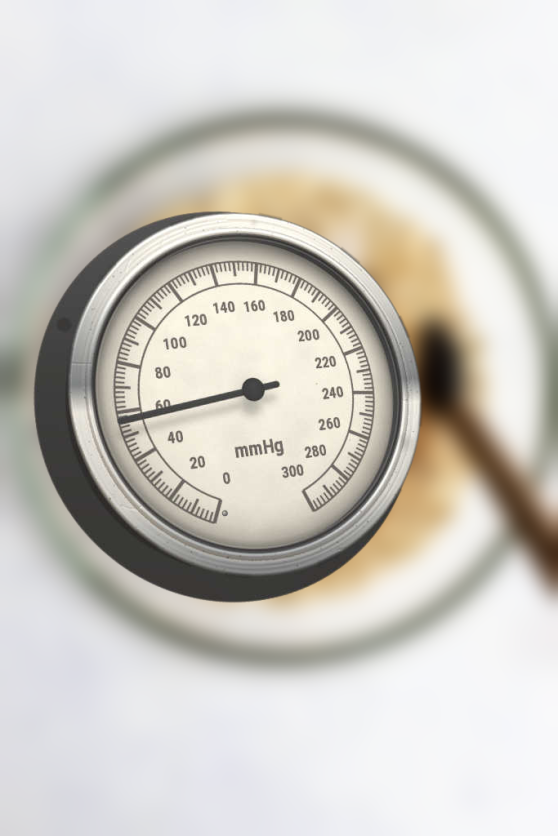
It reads 56 mmHg
